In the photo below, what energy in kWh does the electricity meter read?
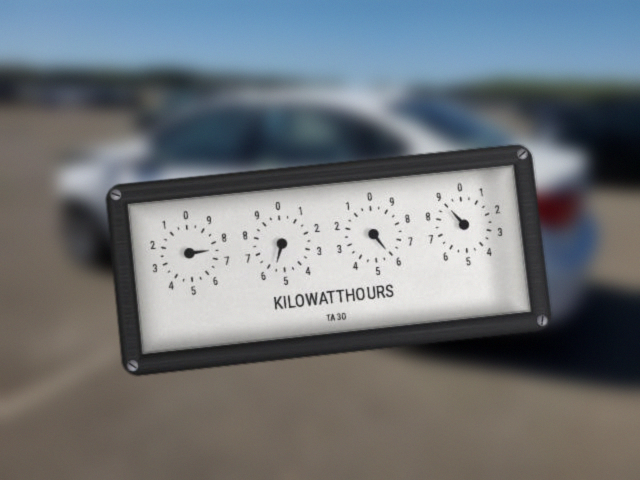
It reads 7559 kWh
